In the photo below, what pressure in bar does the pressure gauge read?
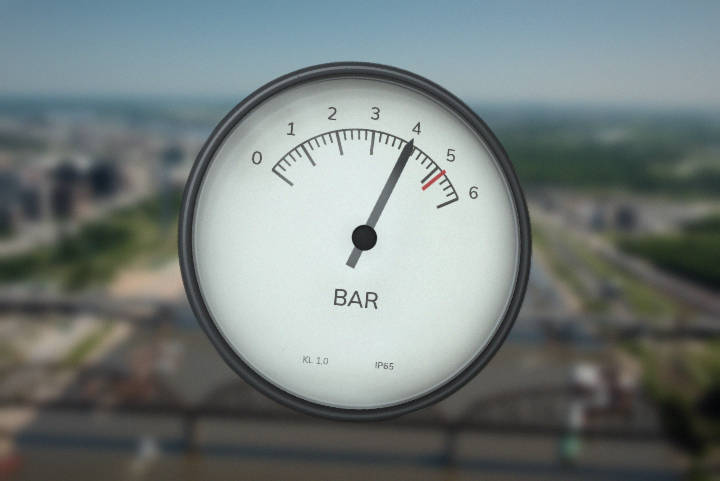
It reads 4 bar
